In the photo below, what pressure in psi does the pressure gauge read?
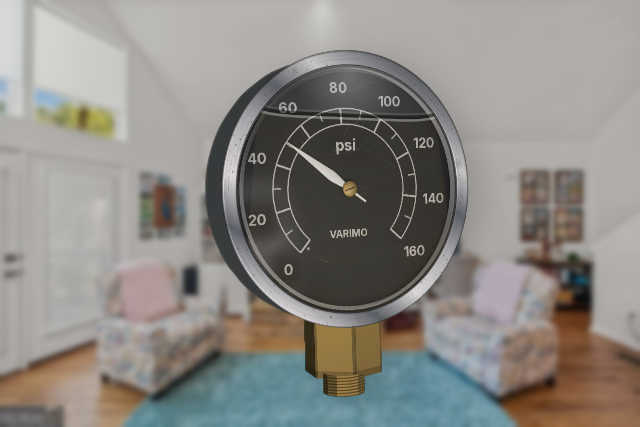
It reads 50 psi
